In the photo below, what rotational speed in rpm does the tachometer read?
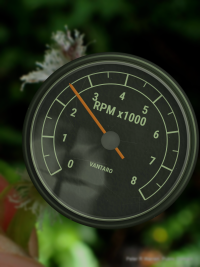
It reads 2500 rpm
